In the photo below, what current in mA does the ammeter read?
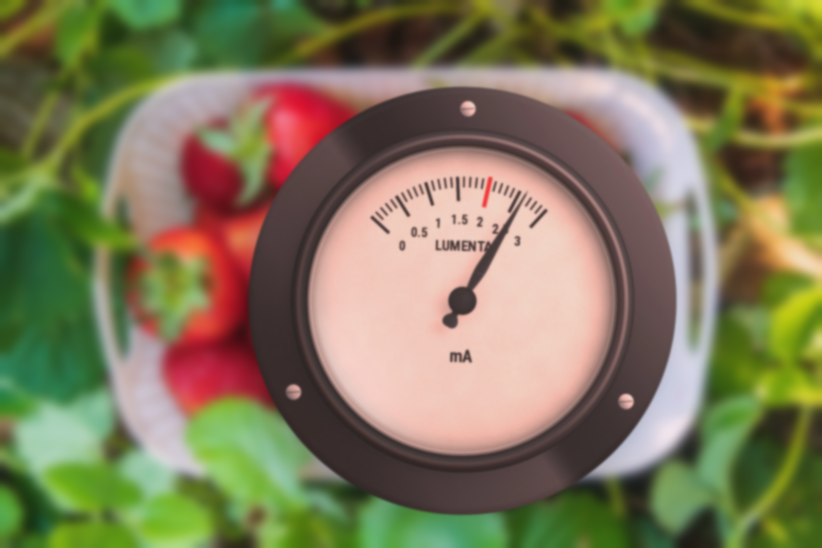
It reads 2.6 mA
